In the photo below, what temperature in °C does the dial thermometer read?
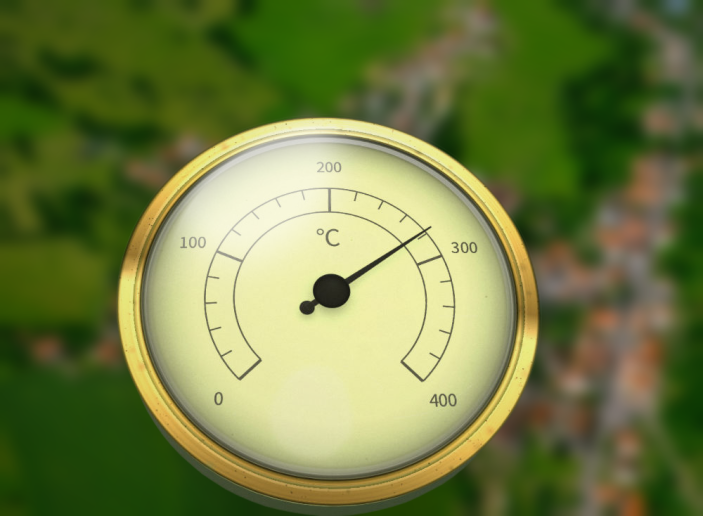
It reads 280 °C
